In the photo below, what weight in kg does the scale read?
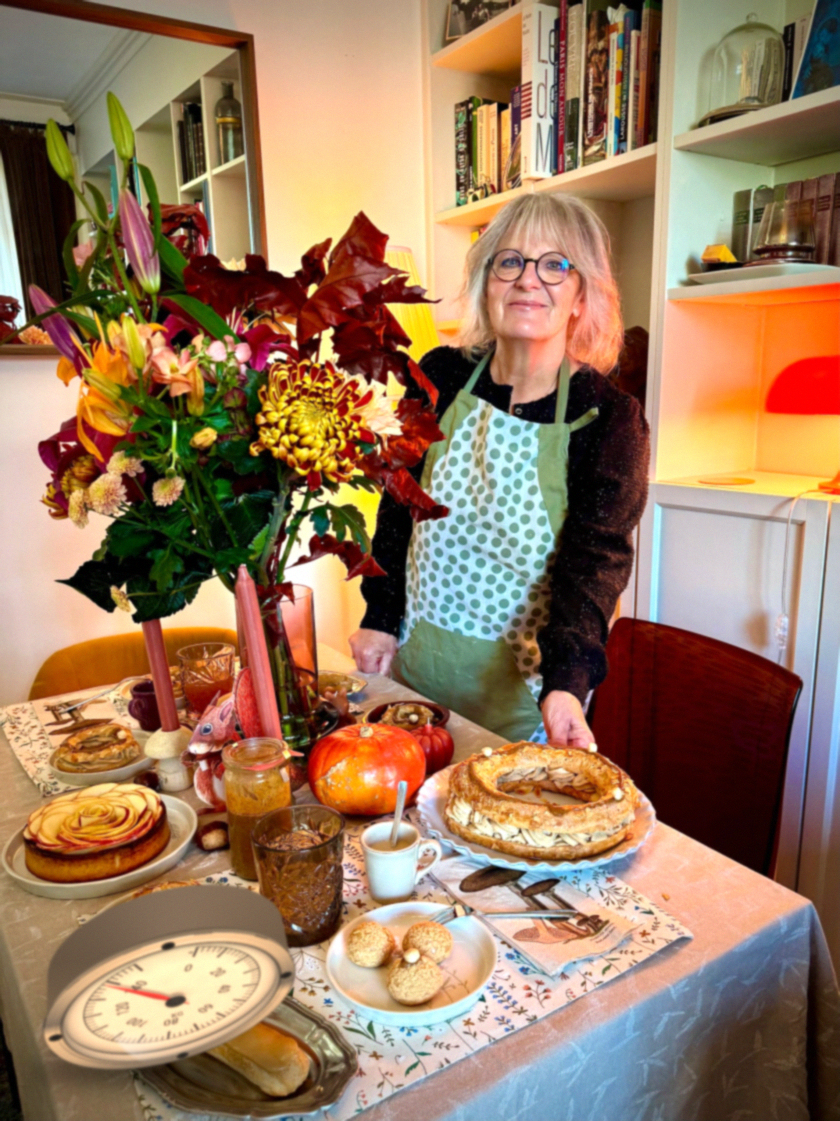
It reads 140 kg
